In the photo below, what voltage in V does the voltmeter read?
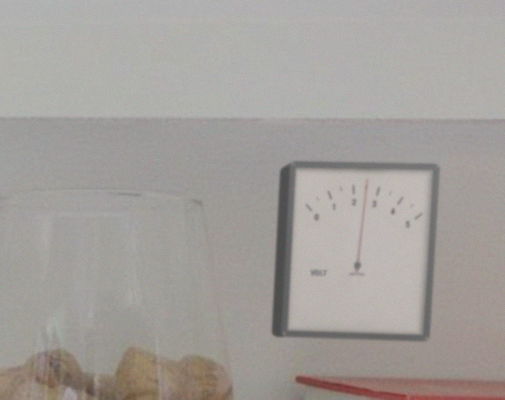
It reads 2.5 V
